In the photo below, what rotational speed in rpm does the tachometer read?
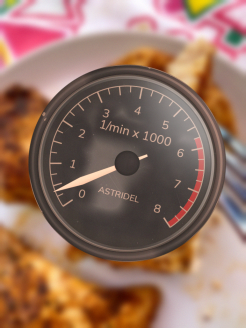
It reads 375 rpm
